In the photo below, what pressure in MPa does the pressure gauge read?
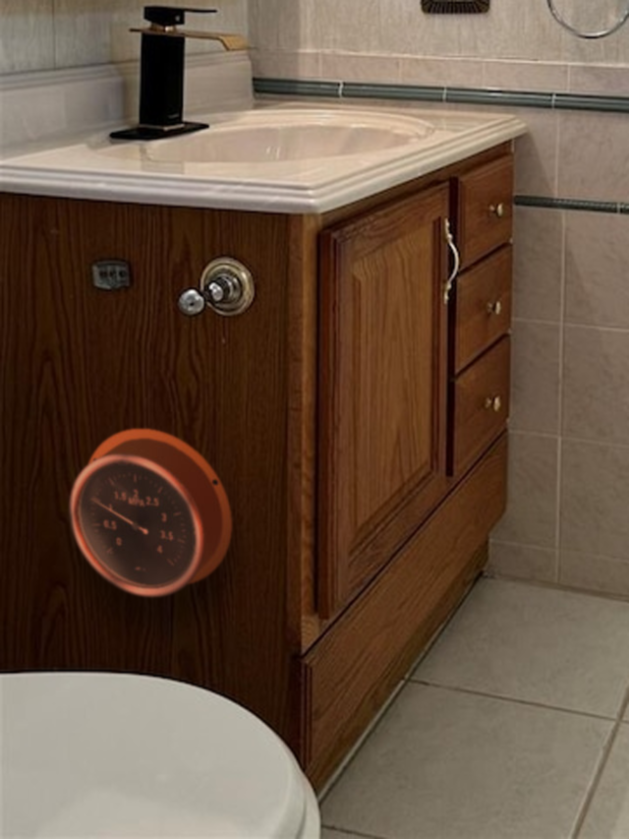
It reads 1 MPa
